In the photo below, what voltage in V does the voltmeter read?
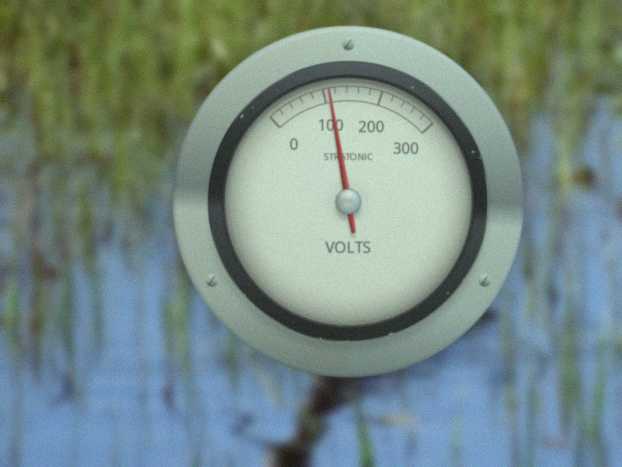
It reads 110 V
